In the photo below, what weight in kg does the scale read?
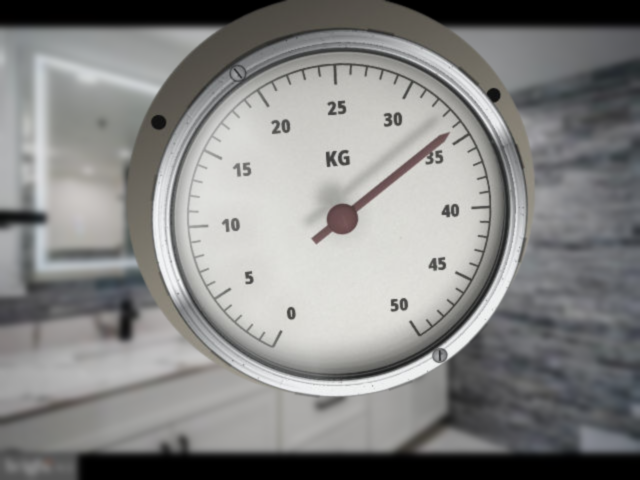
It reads 34 kg
